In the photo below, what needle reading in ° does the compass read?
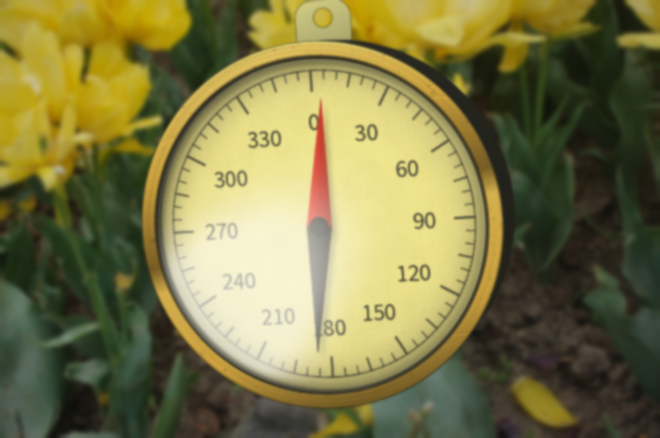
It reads 5 °
